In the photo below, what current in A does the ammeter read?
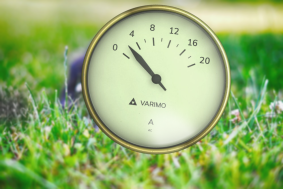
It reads 2 A
